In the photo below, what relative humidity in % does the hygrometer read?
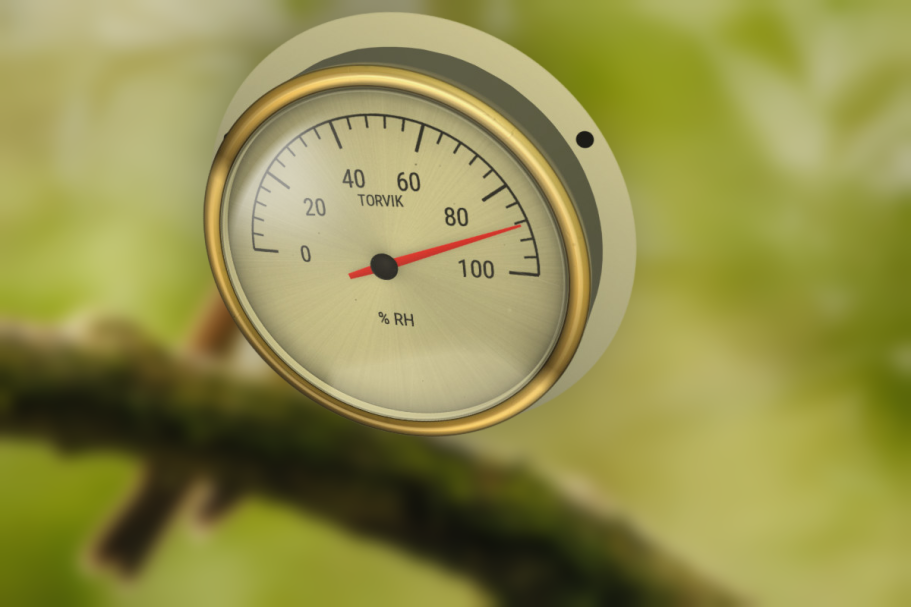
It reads 88 %
